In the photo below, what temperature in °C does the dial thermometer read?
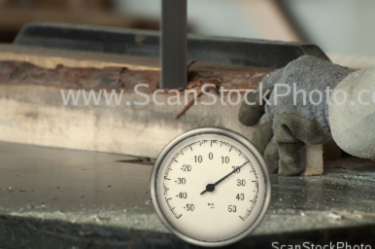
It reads 20 °C
